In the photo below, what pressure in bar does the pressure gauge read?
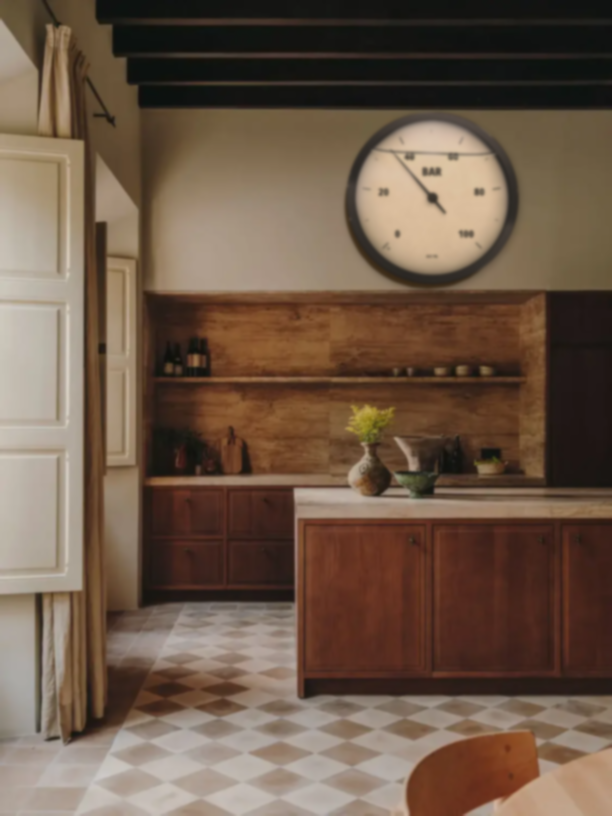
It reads 35 bar
